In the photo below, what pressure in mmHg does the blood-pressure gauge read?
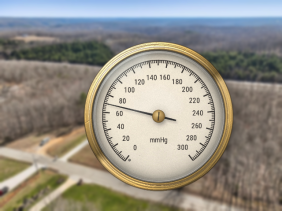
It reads 70 mmHg
